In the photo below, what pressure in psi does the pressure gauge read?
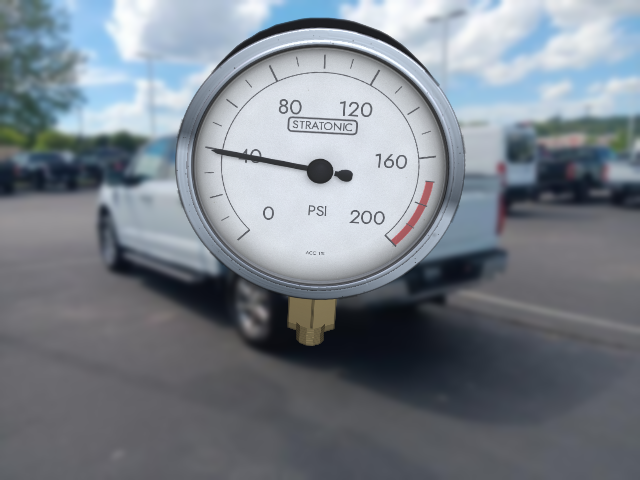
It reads 40 psi
